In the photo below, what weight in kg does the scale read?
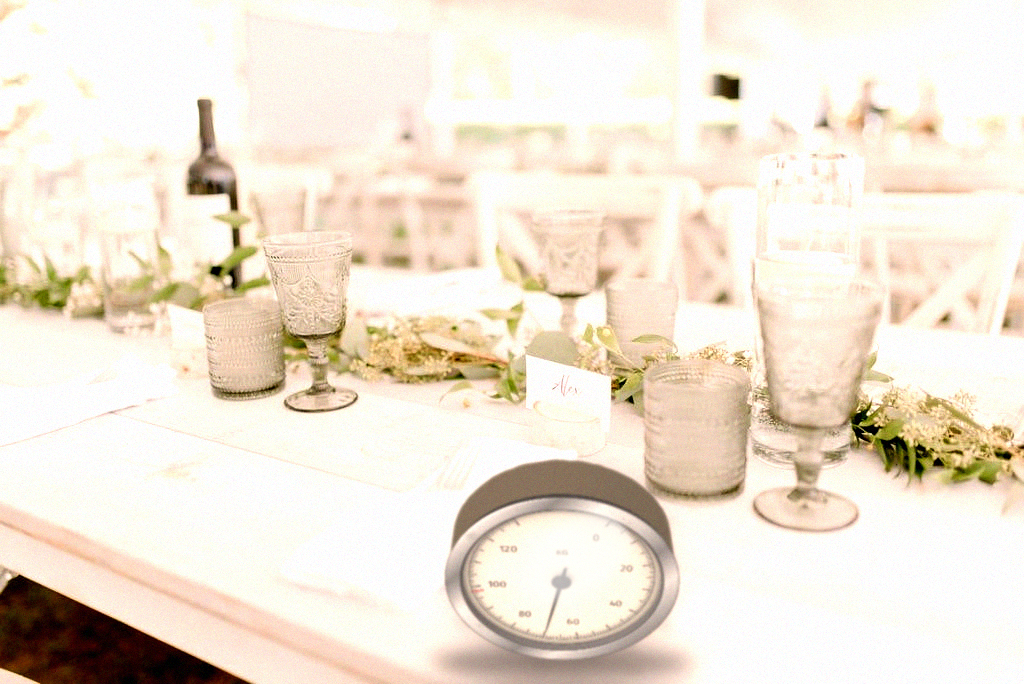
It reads 70 kg
